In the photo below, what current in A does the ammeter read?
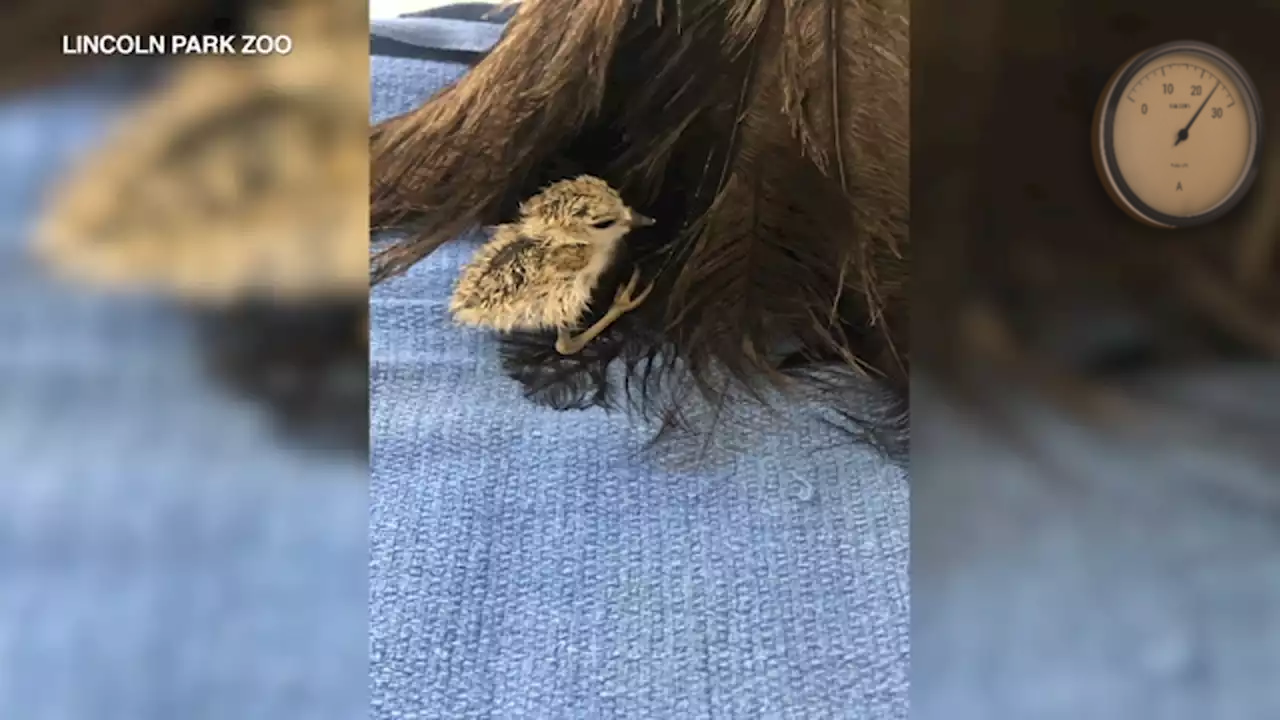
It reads 24 A
